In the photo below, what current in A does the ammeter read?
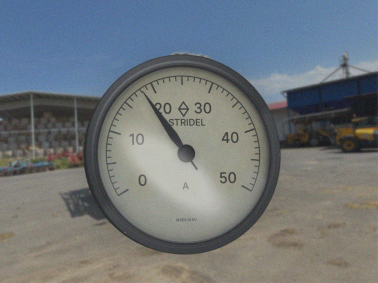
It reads 18 A
